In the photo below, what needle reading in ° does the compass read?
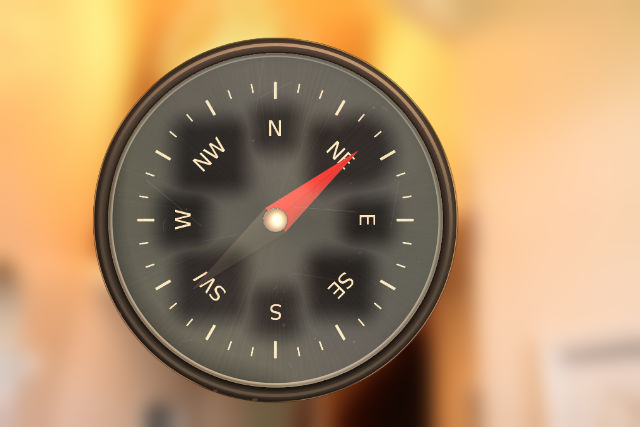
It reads 50 °
